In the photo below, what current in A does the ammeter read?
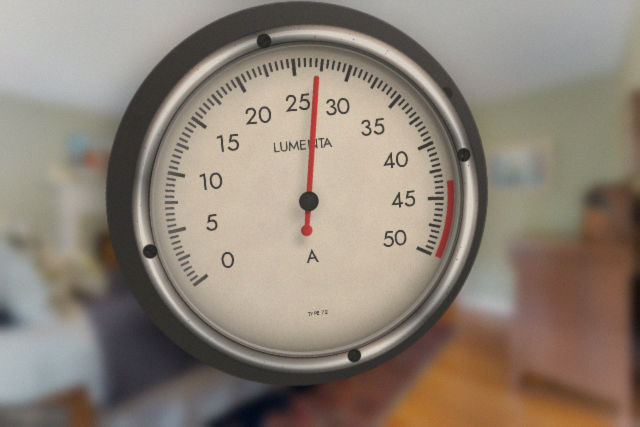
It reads 27 A
